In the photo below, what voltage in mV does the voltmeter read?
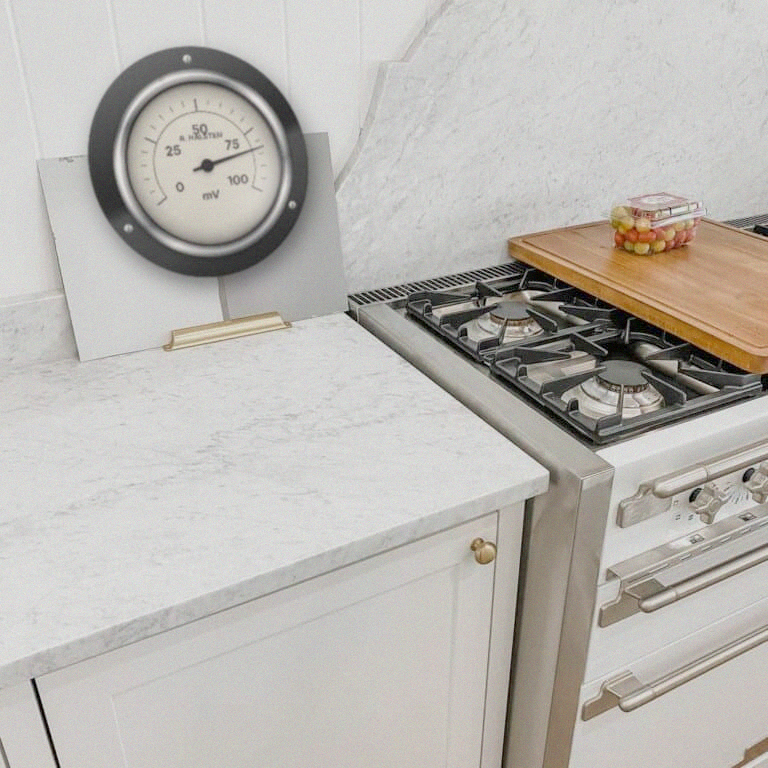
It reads 82.5 mV
